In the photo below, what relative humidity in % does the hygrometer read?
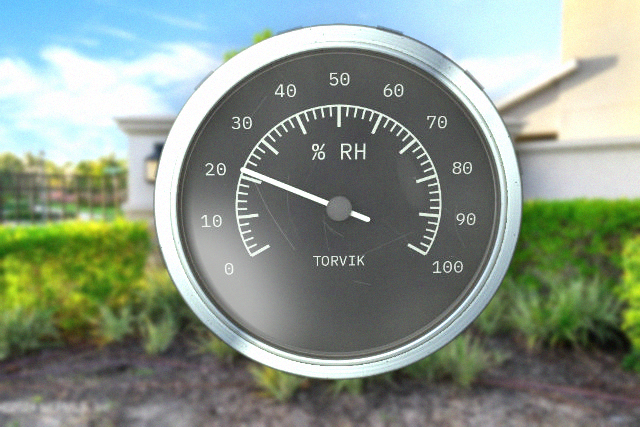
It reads 22 %
